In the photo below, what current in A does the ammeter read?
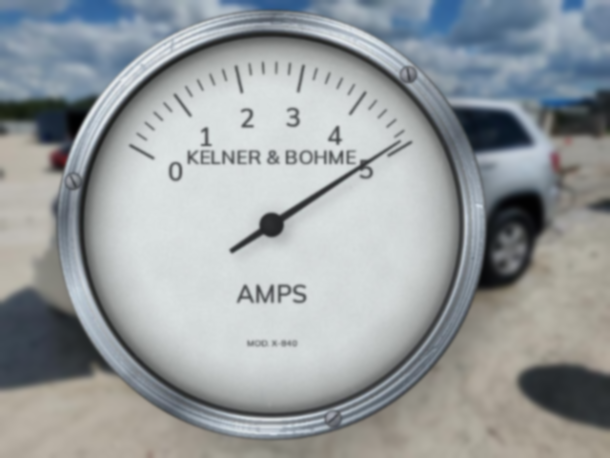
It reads 4.9 A
